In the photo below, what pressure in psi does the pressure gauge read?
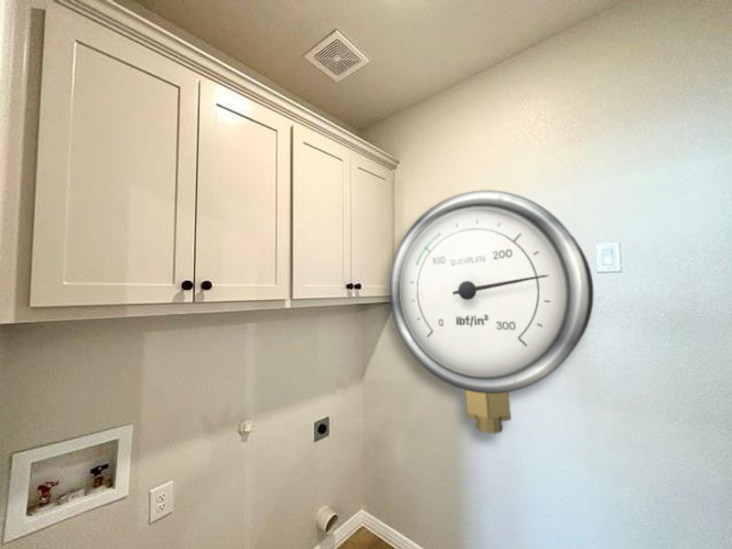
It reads 240 psi
